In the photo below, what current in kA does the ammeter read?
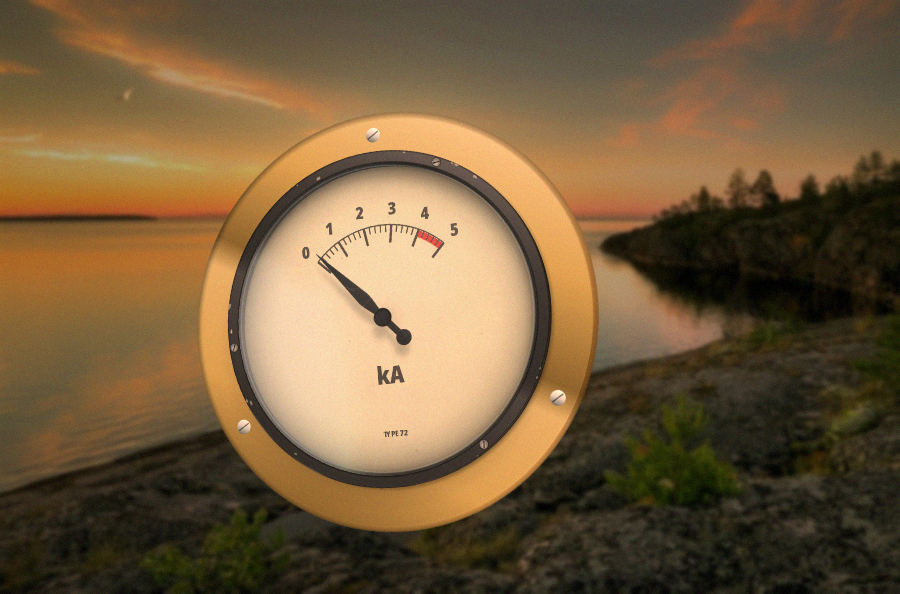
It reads 0.2 kA
